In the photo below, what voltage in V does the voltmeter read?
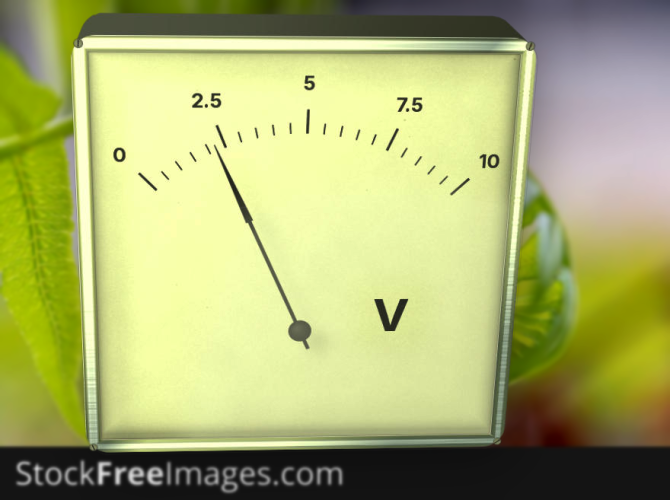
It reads 2.25 V
